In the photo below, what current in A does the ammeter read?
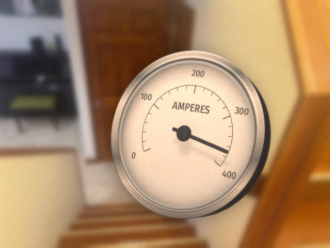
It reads 370 A
